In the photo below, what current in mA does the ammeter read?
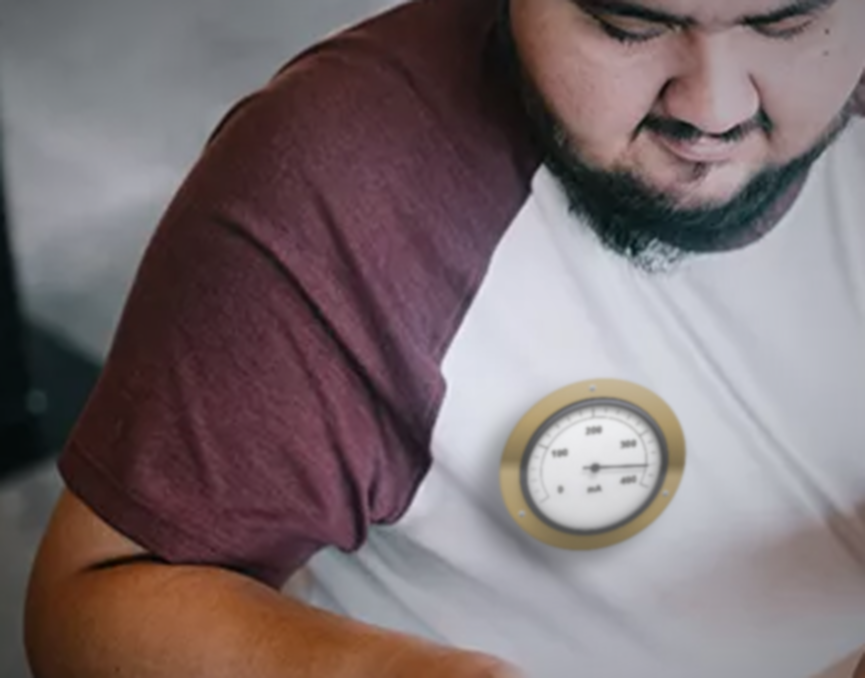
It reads 360 mA
